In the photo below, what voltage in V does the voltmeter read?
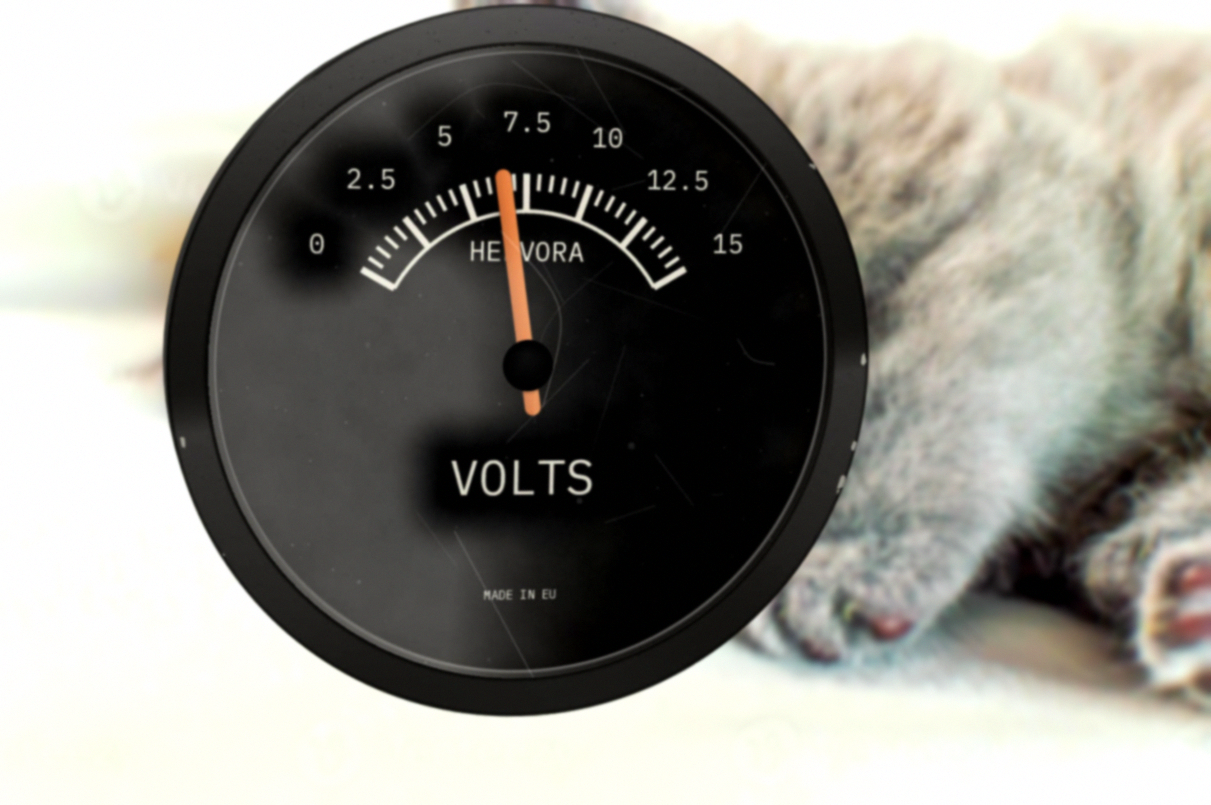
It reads 6.5 V
